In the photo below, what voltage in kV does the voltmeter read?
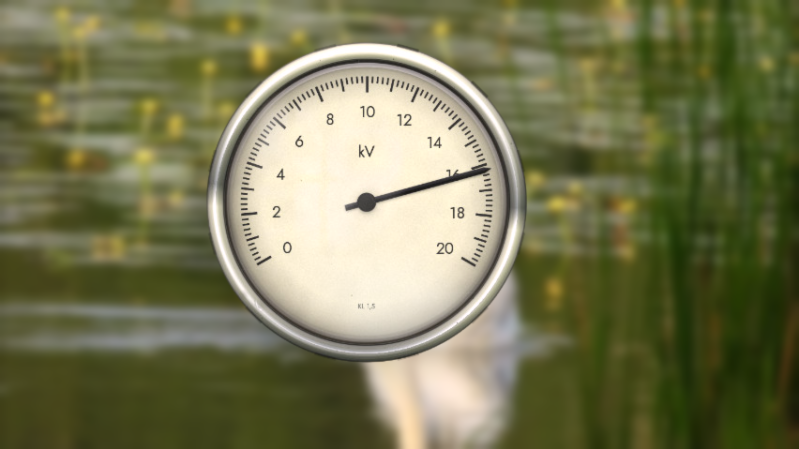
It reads 16.2 kV
